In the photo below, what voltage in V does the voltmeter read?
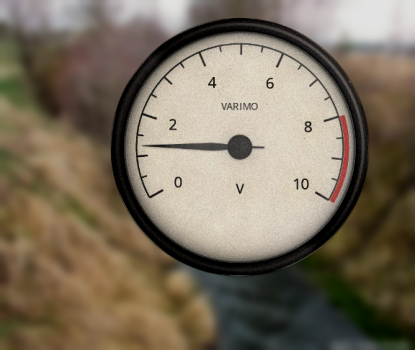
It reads 1.25 V
